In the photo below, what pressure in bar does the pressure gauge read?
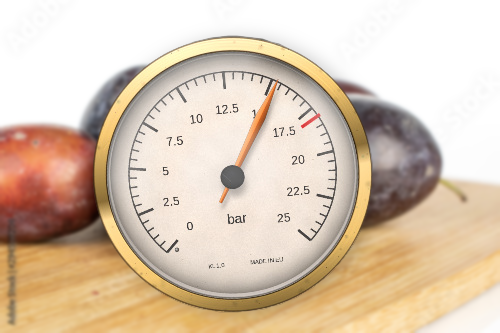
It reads 15.25 bar
